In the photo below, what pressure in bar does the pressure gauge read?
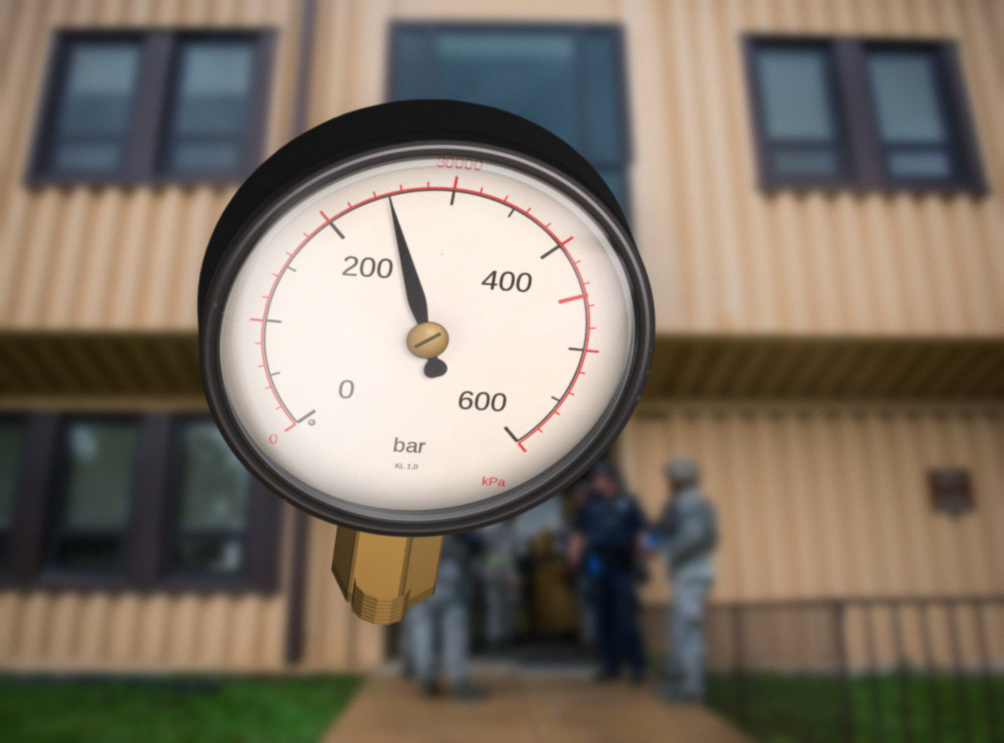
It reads 250 bar
